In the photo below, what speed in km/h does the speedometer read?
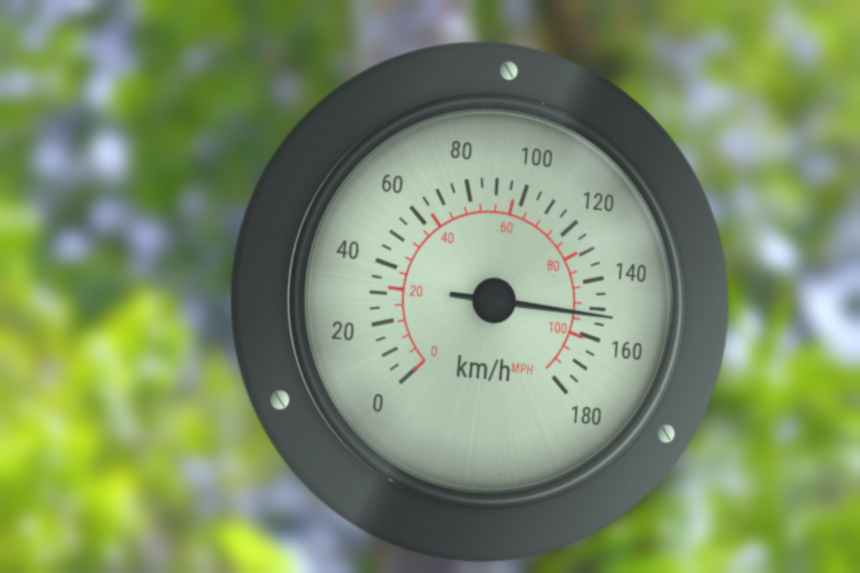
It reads 152.5 km/h
